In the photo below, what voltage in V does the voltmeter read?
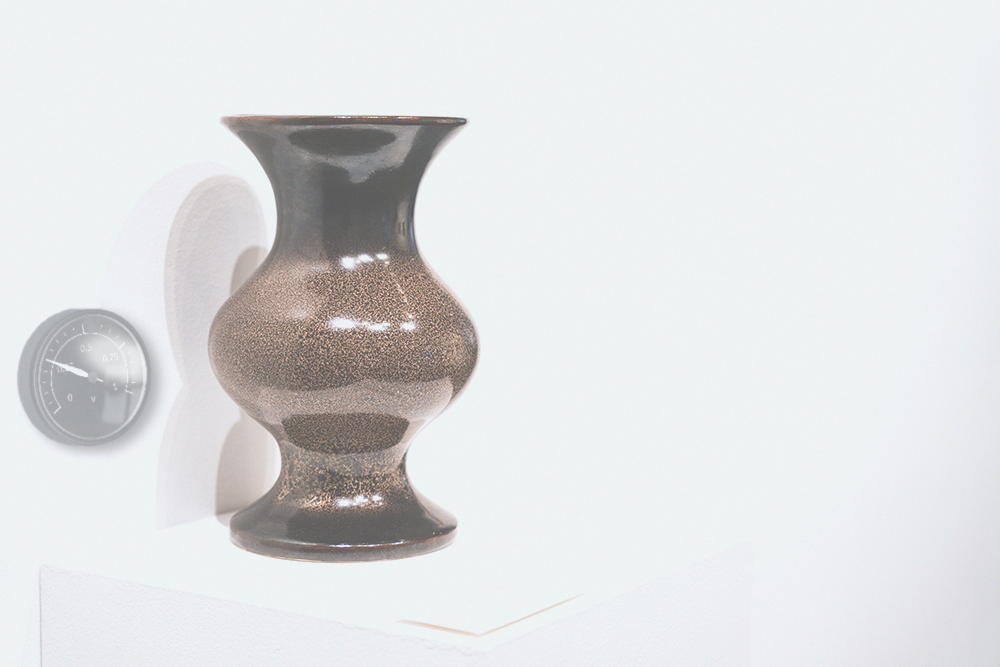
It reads 0.25 V
